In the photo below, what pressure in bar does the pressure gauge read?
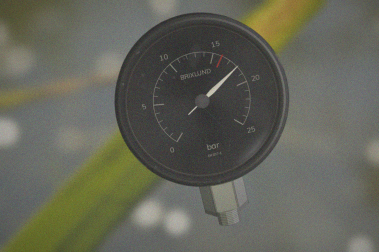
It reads 18 bar
